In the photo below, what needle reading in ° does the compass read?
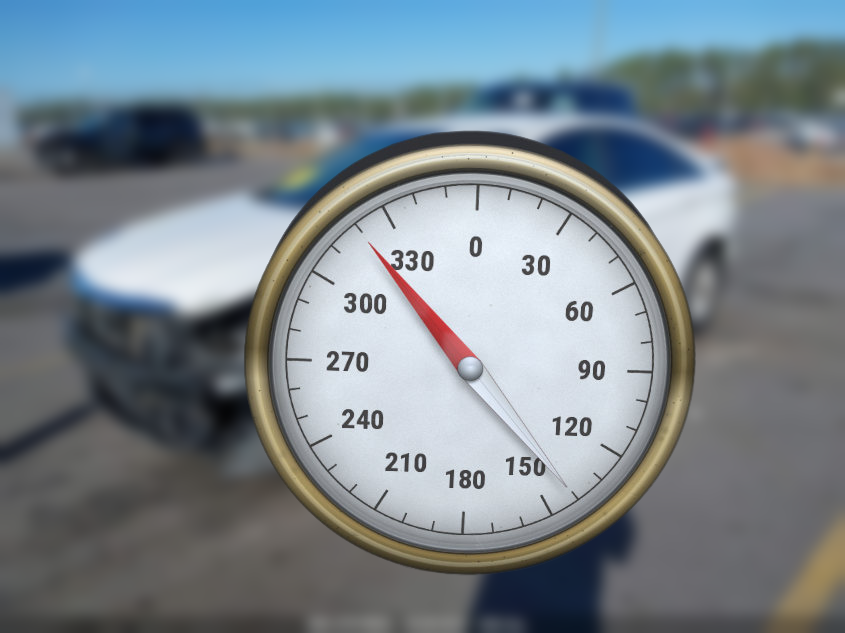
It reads 320 °
